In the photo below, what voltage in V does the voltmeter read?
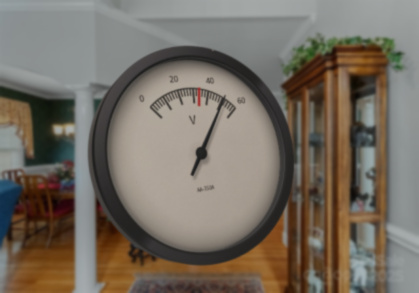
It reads 50 V
